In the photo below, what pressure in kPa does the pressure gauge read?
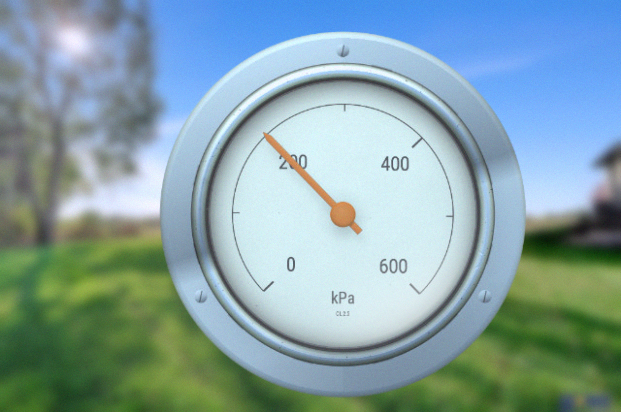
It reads 200 kPa
